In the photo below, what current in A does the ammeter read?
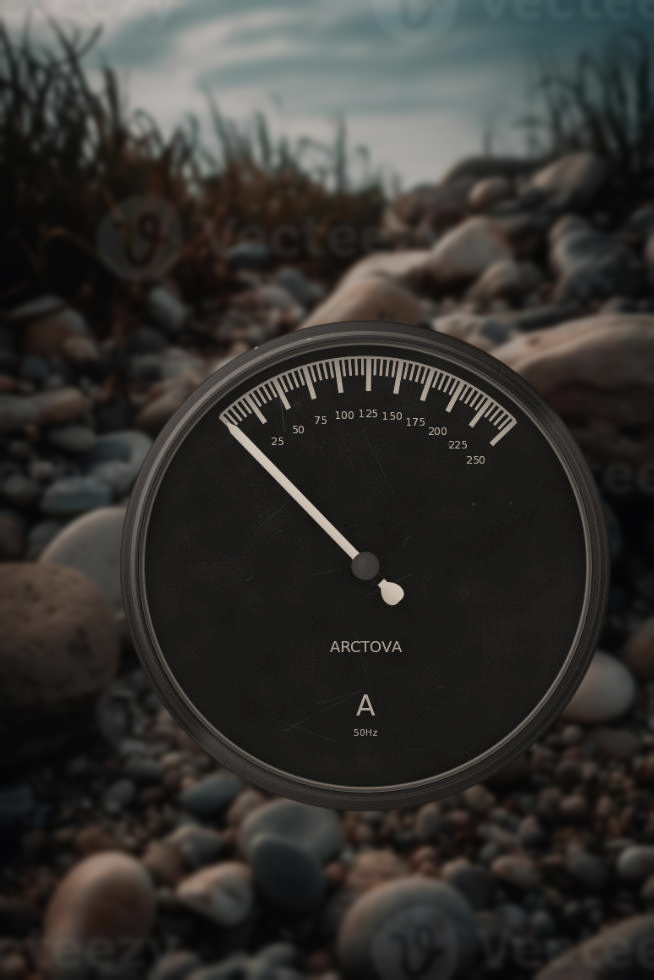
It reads 0 A
